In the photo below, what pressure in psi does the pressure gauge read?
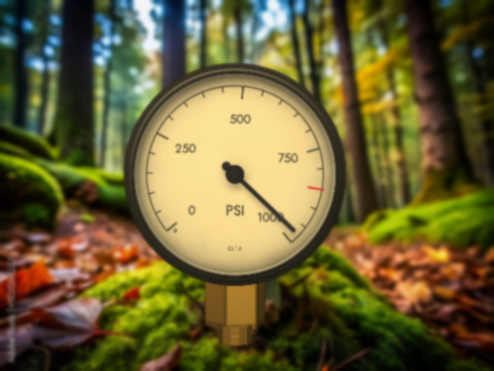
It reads 975 psi
